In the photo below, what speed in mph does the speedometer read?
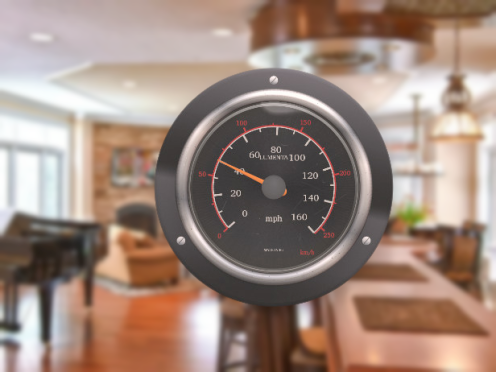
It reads 40 mph
